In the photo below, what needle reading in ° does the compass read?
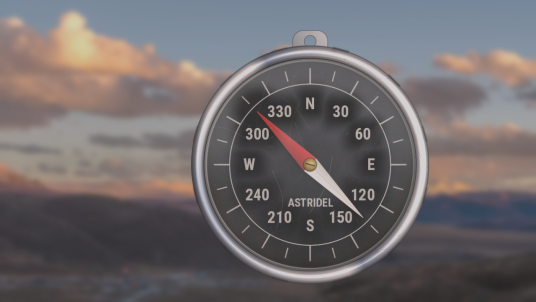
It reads 315 °
